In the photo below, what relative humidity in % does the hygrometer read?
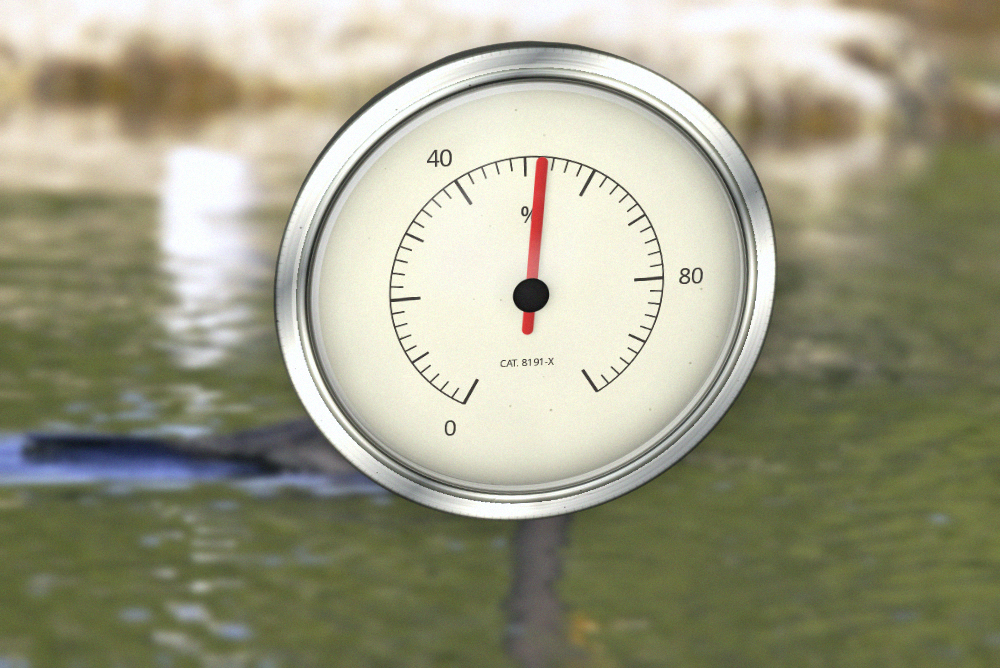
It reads 52 %
